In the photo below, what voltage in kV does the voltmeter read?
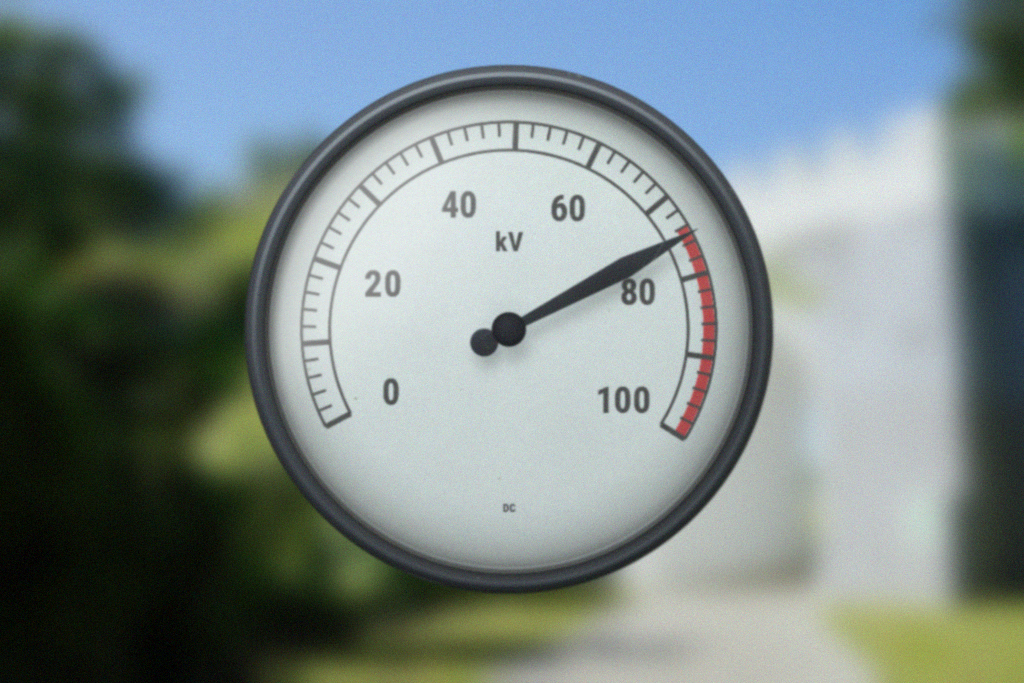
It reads 75 kV
